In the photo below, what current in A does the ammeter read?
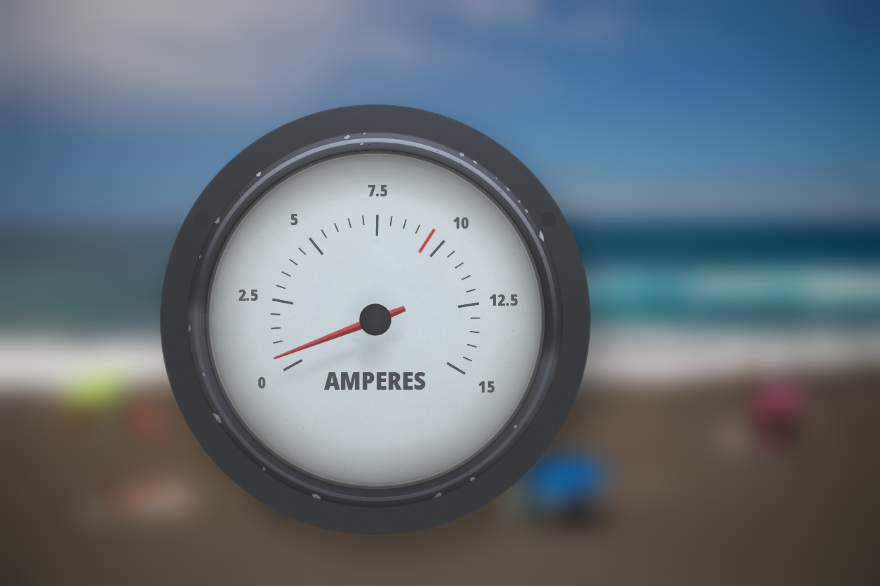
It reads 0.5 A
